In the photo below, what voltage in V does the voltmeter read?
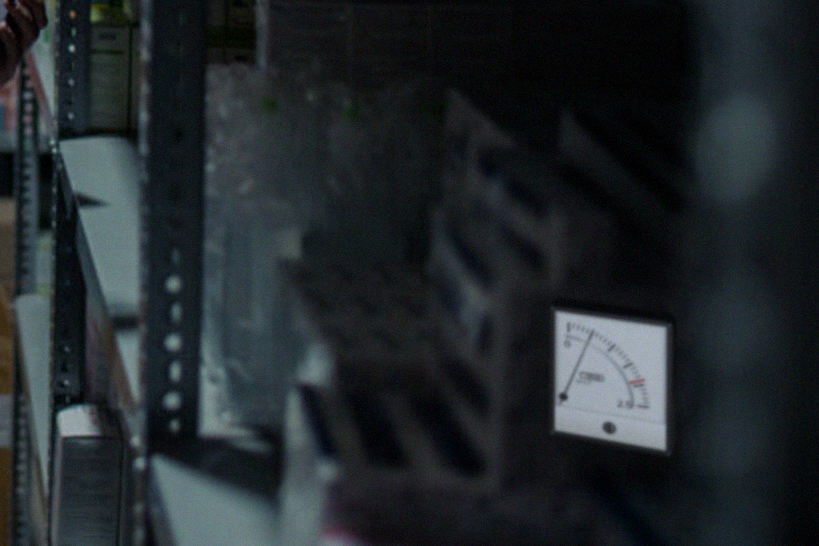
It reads 0.5 V
